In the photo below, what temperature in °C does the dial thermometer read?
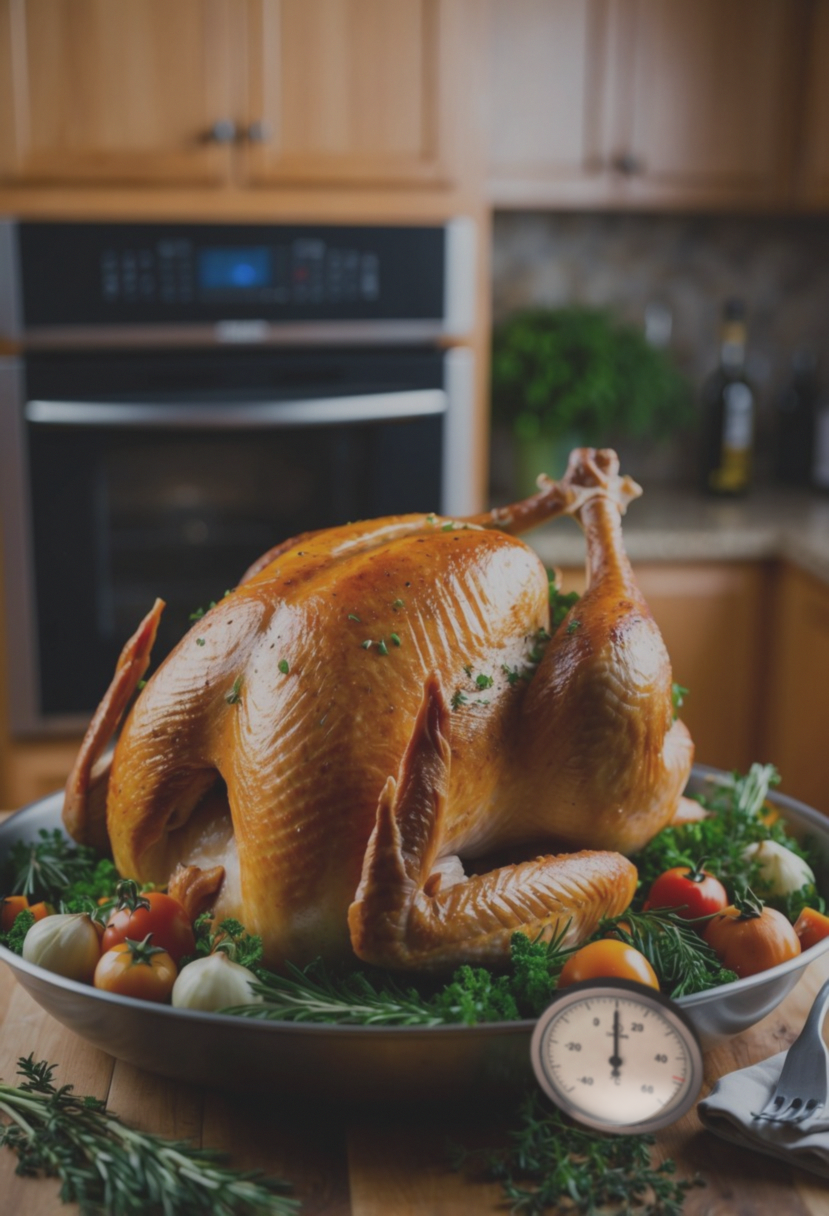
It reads 10 °C
